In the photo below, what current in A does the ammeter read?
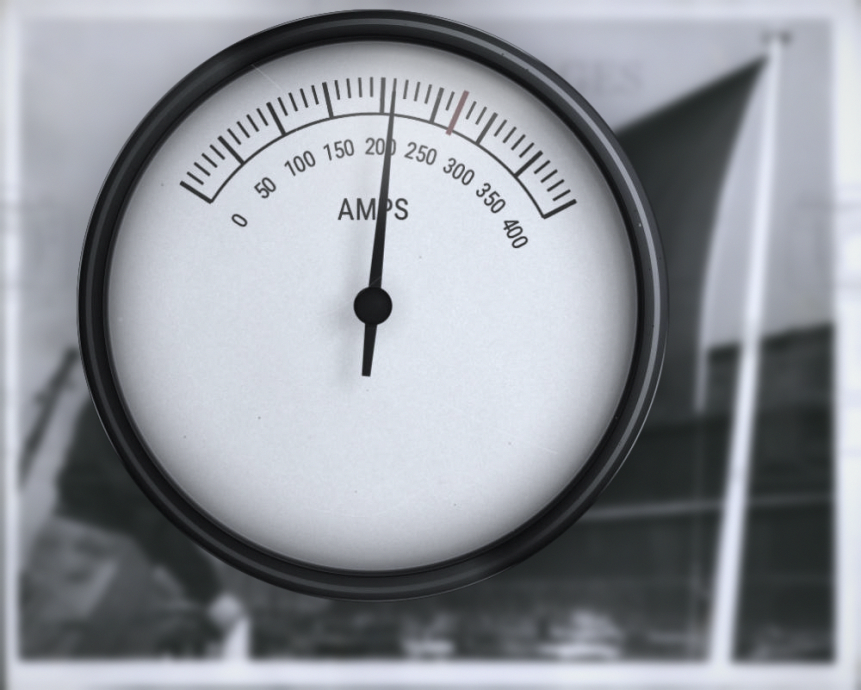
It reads 210 A
